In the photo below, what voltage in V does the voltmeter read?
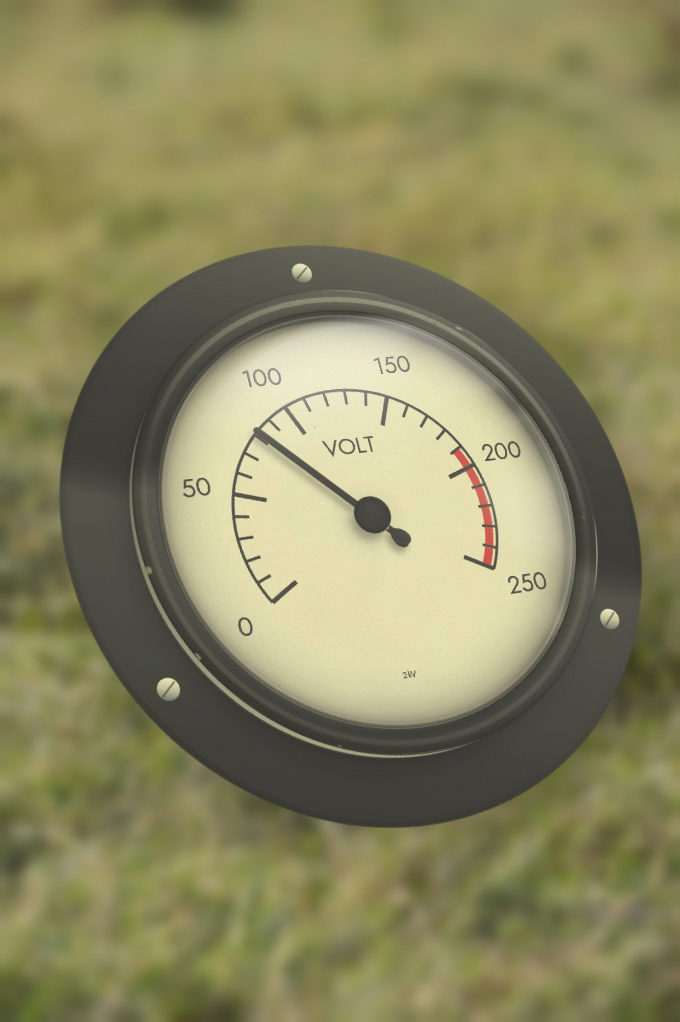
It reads 80 V
